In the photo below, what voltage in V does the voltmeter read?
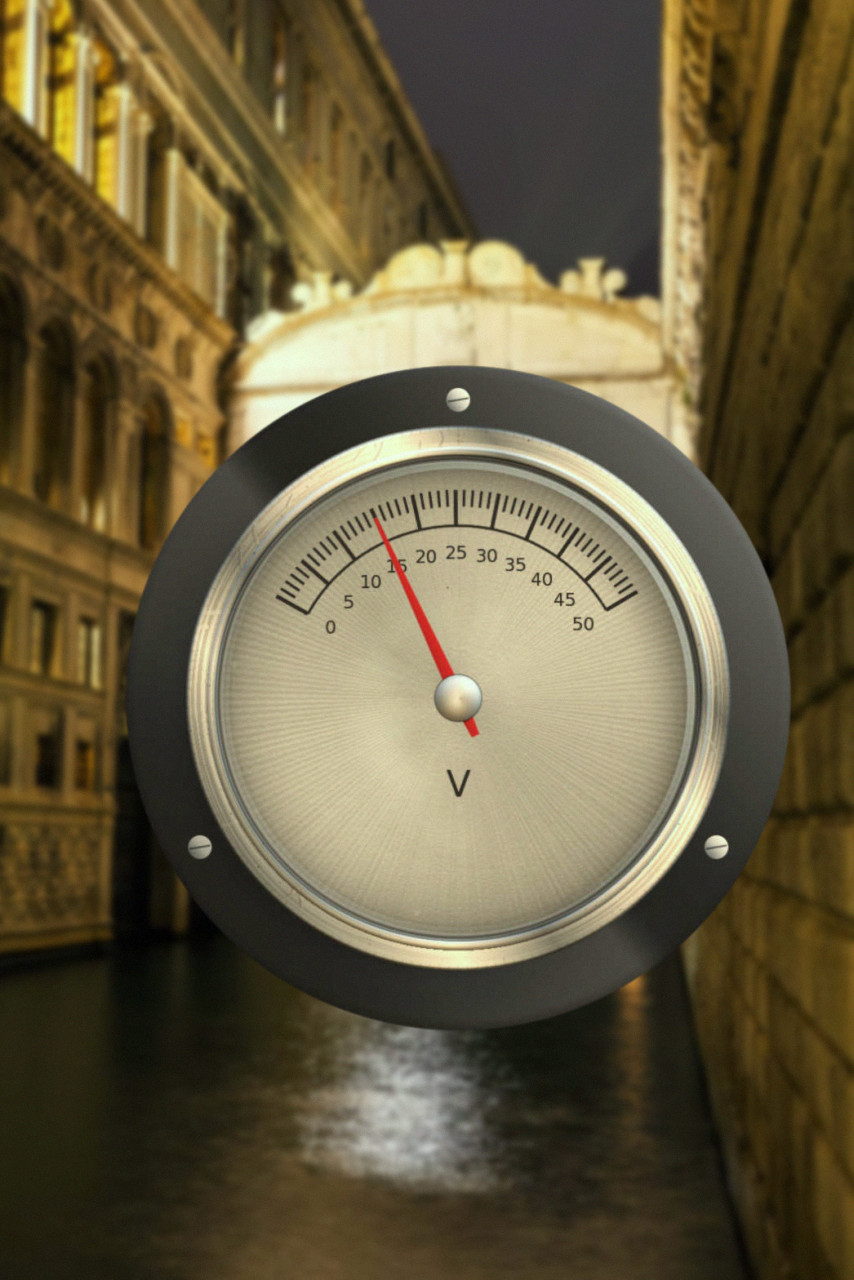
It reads 15 V
